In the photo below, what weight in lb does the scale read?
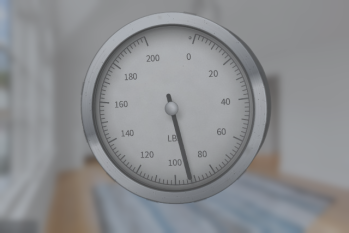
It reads 92 lb
